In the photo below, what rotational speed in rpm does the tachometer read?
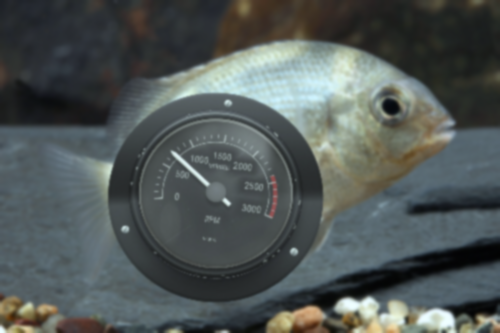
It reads 700 rpm
